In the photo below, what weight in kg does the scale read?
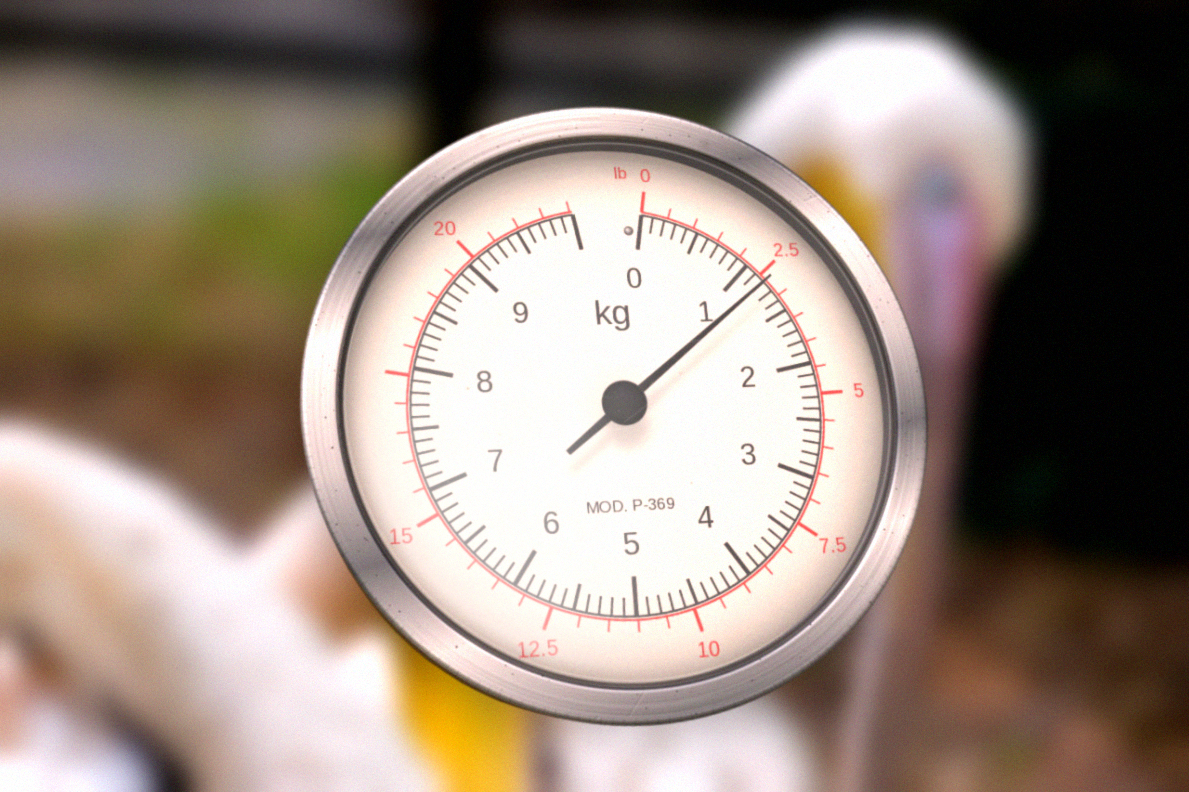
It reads 1.2 kg
